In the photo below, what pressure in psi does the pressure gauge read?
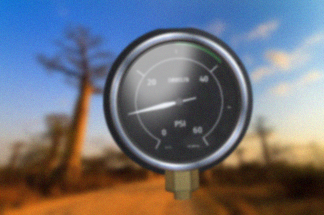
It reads 10 psi
